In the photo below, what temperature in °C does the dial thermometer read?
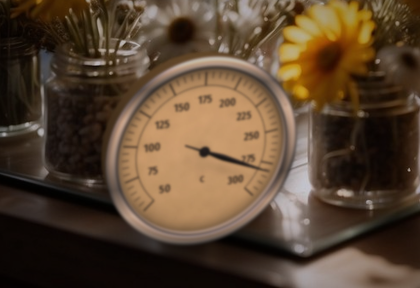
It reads 280 °C
